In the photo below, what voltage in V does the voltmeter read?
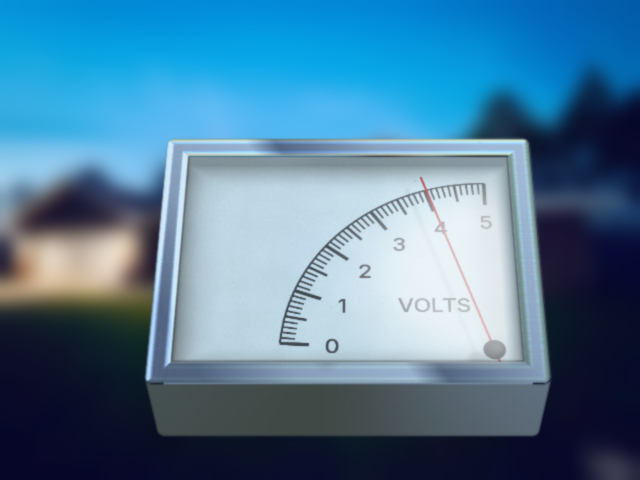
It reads 4 V
